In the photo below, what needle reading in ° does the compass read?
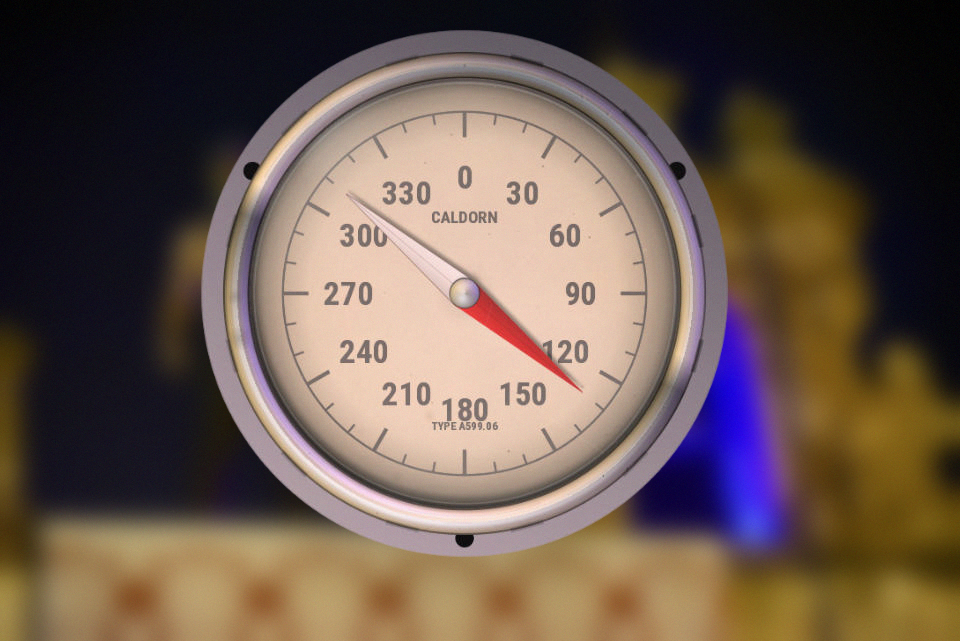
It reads 130 °
